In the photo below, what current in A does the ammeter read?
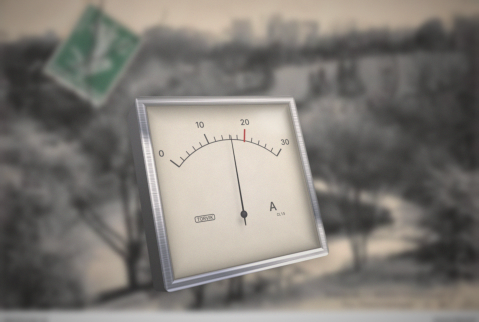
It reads 16 A
